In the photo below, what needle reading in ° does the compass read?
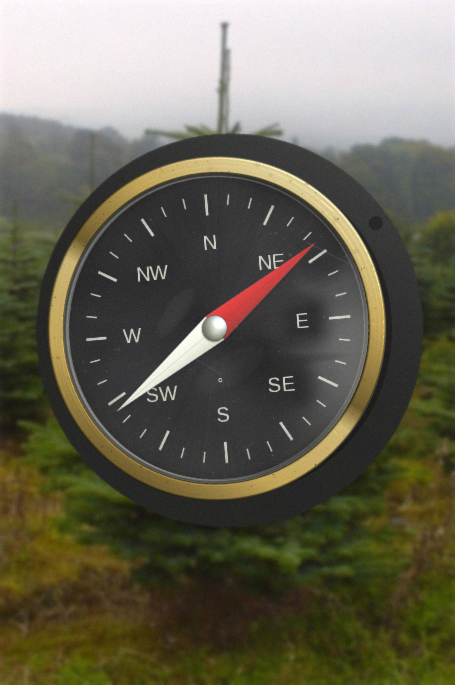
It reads 55 °
